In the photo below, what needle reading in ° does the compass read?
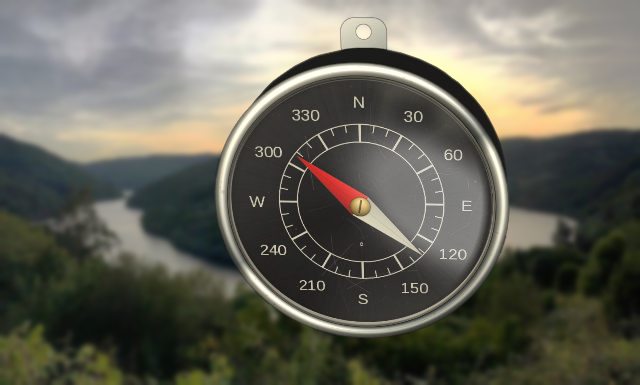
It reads 310 °
